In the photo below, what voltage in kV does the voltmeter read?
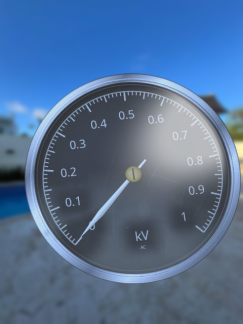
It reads 0 kV
